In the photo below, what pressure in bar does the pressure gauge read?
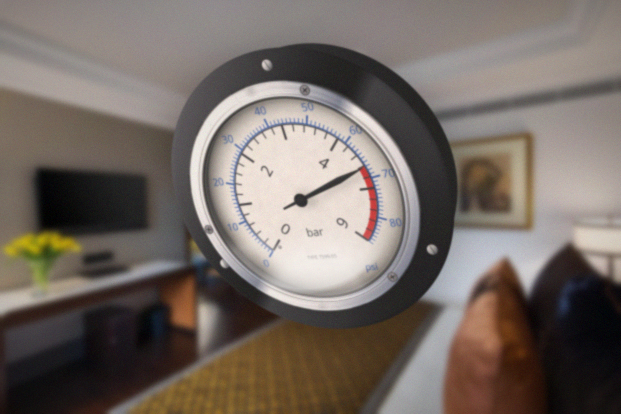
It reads 4.6 bar
